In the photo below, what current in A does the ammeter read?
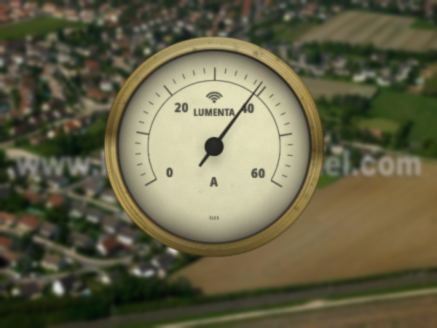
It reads 39 A
